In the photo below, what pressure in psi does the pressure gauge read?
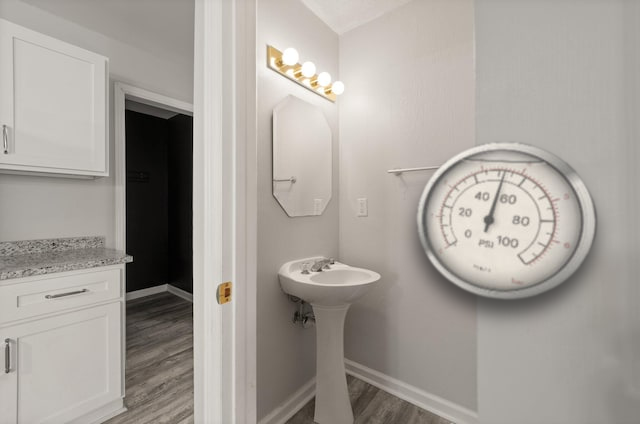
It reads 52.5 psi
